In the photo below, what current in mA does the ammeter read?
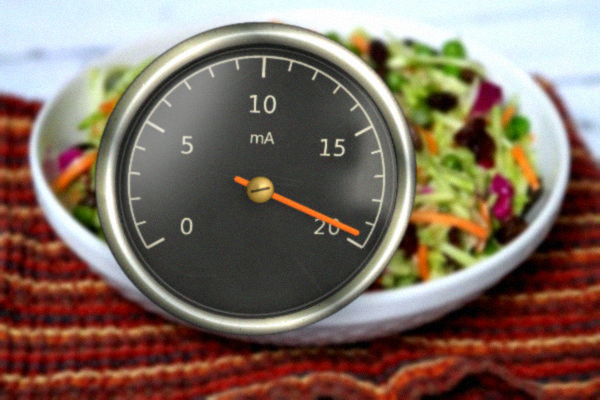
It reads 19.5 mA
